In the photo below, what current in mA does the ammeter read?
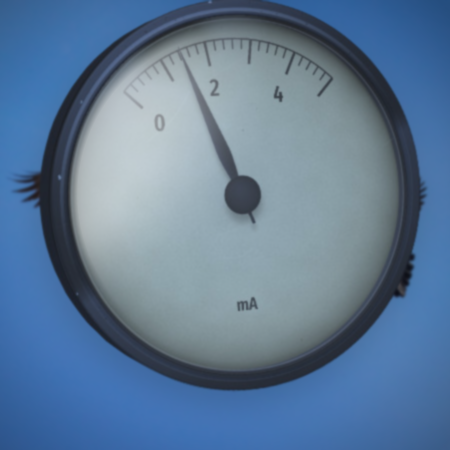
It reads 1.4 mA
